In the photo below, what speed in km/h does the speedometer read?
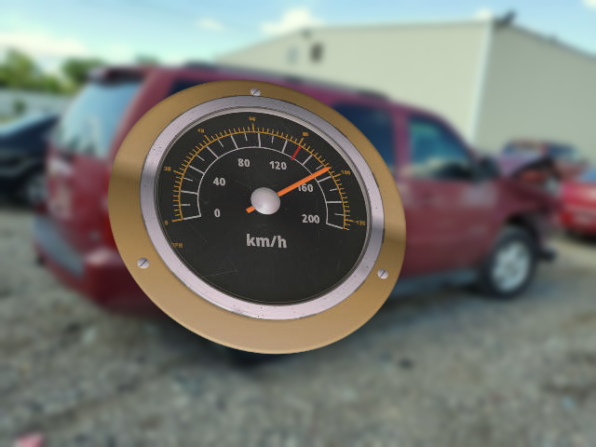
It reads 155 km/h
